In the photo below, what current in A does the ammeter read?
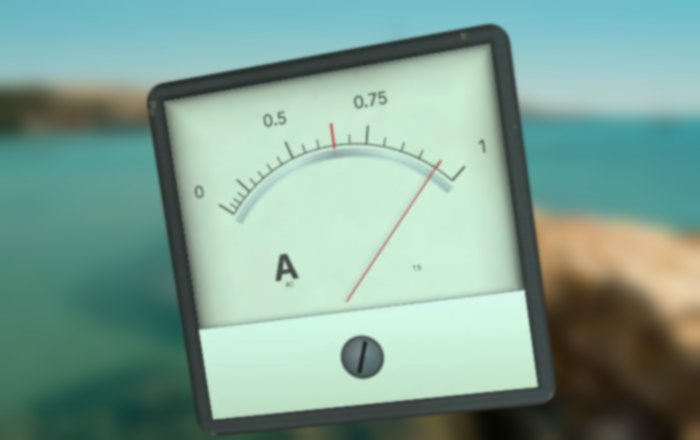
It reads 0.95 A
